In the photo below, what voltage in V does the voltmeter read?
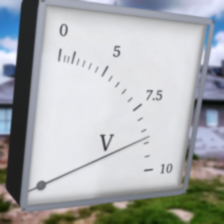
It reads 8.75 V
